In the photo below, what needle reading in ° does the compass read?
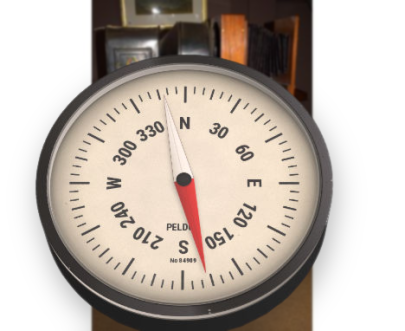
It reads 167.5 °
